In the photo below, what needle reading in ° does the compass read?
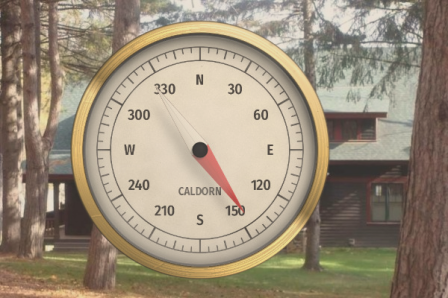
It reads 145 °
